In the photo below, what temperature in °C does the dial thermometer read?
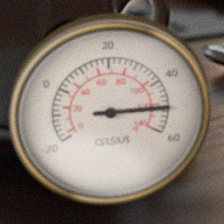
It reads 50 °C
